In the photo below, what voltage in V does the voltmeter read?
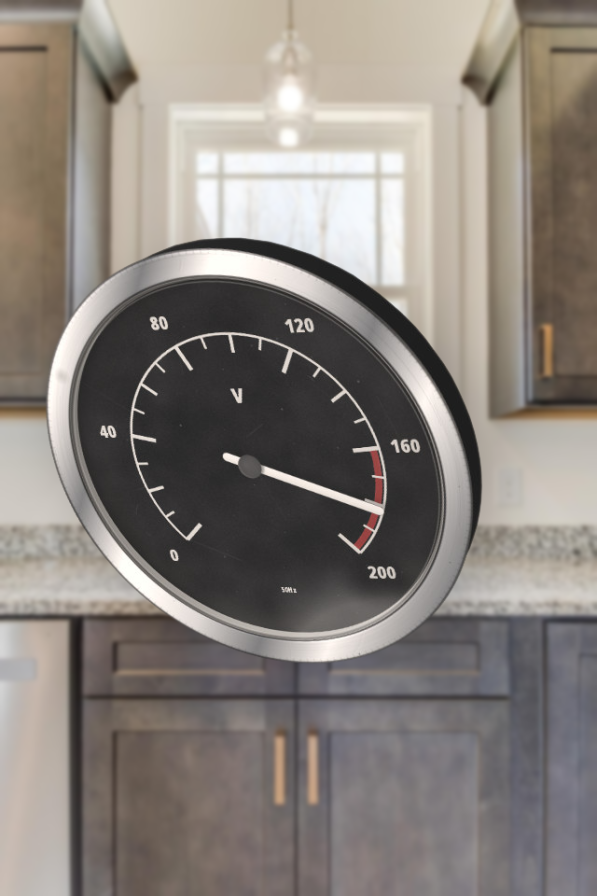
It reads 180 V
